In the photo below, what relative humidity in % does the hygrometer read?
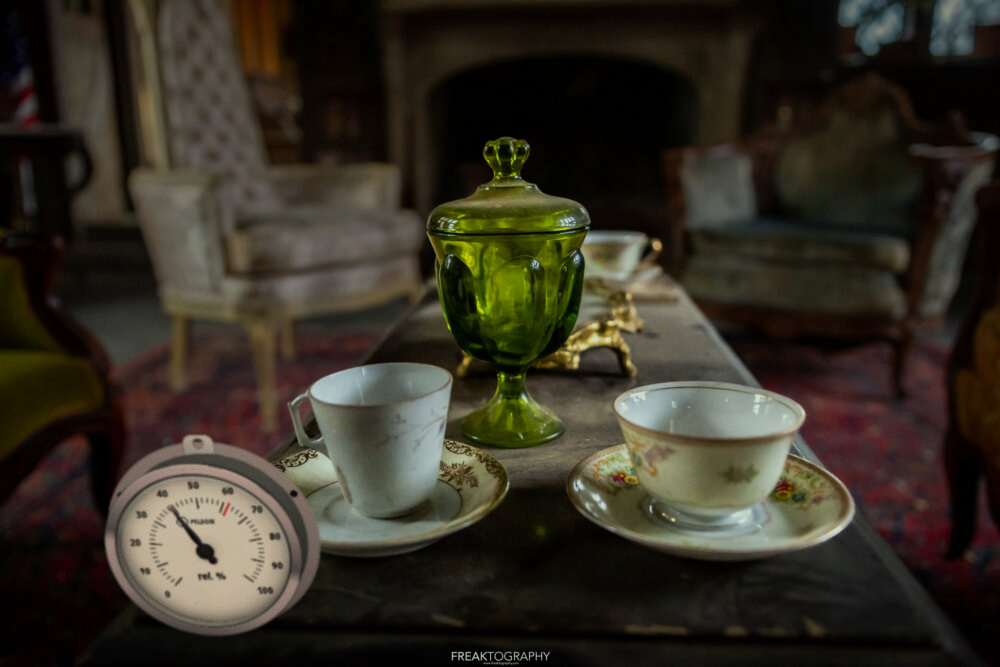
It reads 40 %
